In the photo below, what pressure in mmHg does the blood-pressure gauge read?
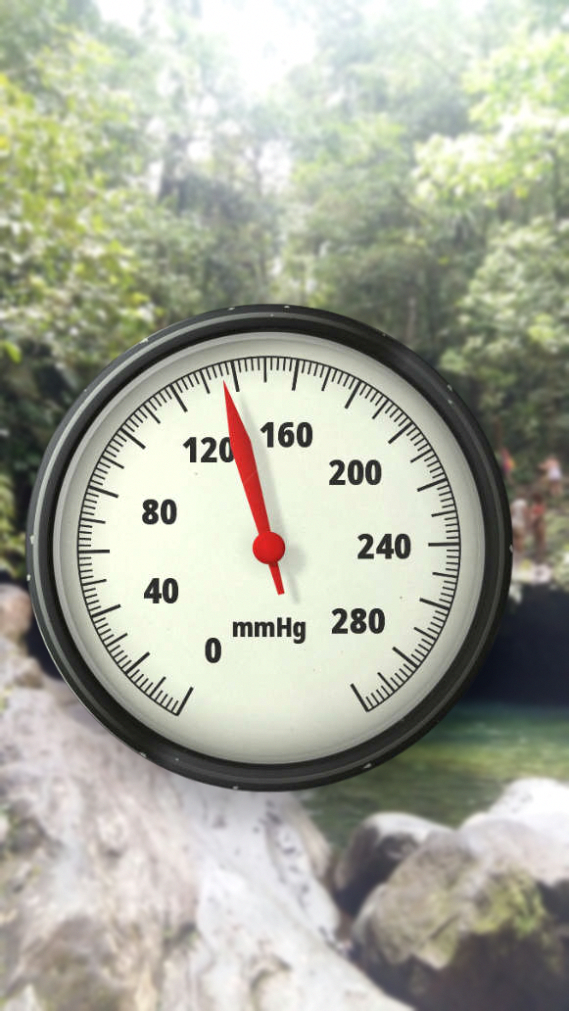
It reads 136 mmHg
